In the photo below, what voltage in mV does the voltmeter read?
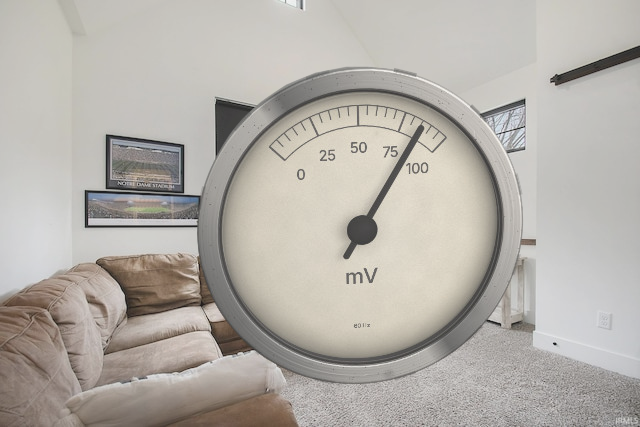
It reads 85 mV
